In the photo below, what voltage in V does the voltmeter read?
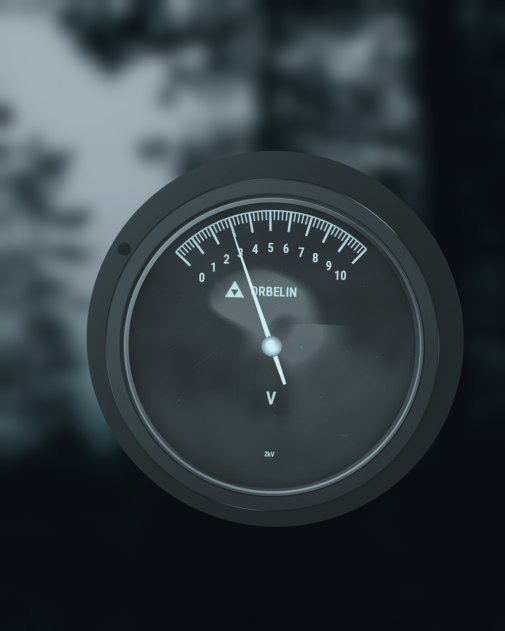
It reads 3 V
